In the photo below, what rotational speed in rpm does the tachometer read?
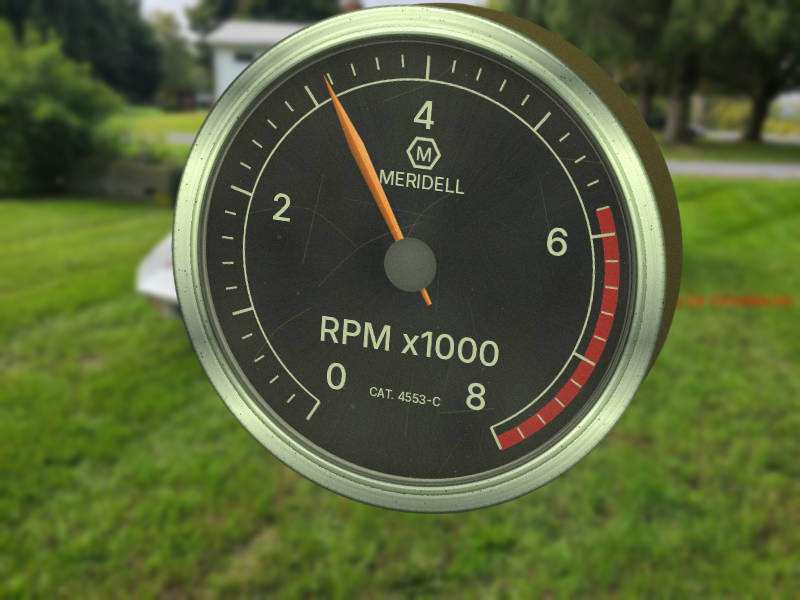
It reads 3200 rpm
